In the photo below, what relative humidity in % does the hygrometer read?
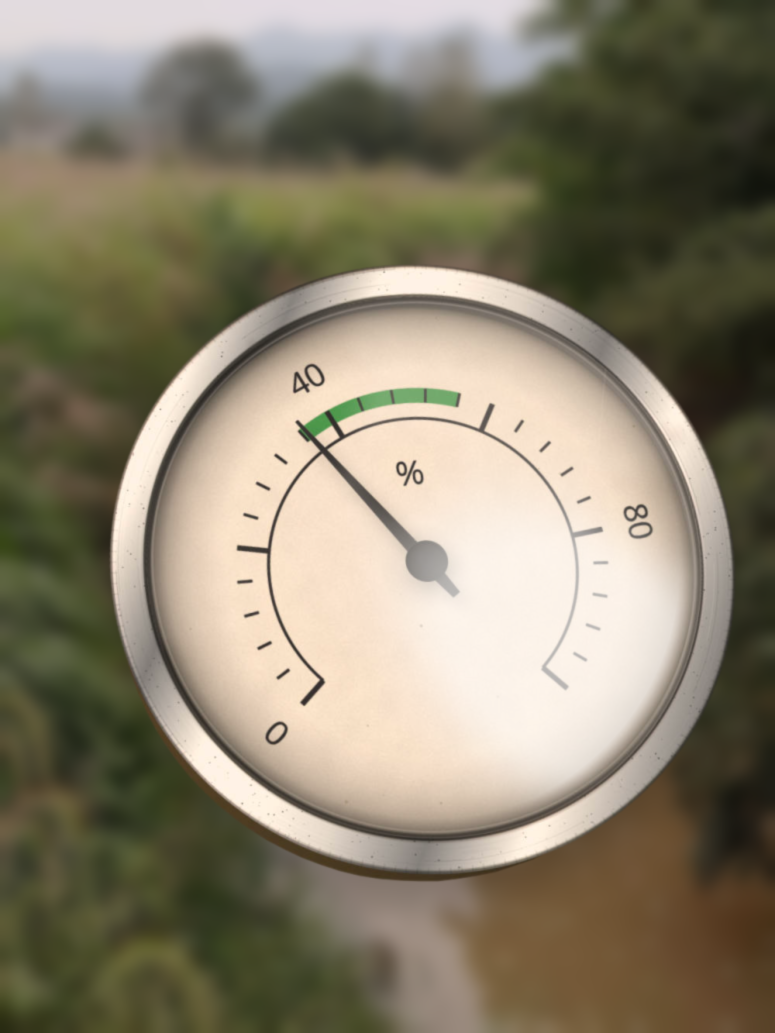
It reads 36 %
